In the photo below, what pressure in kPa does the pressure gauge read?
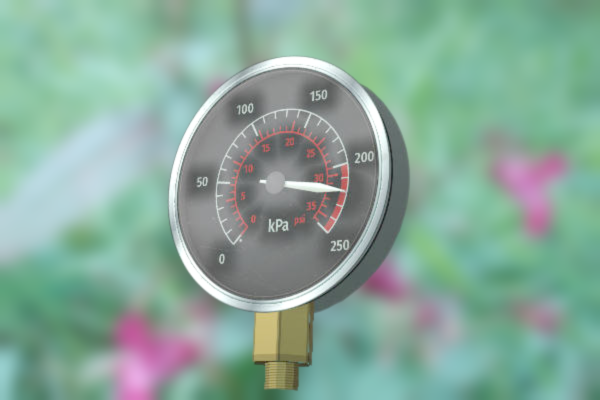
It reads 220 kPa
